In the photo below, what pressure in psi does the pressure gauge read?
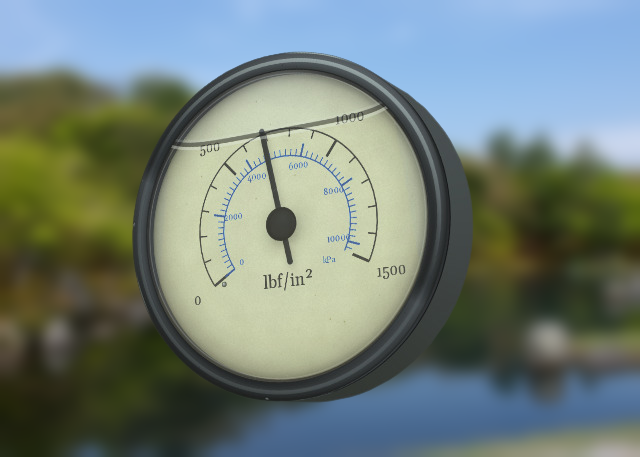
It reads 700 psi
